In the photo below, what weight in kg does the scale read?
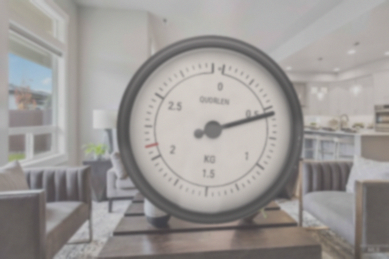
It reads 0.55 kg
